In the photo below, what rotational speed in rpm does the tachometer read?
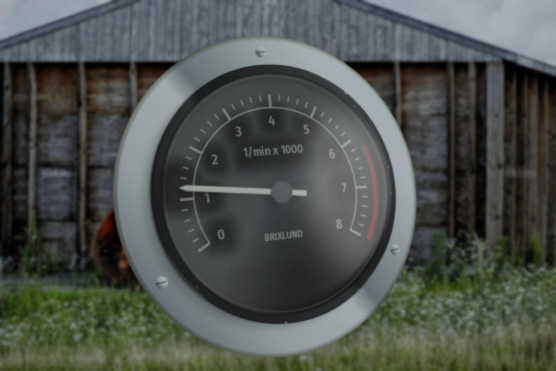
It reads 1200 rpm
